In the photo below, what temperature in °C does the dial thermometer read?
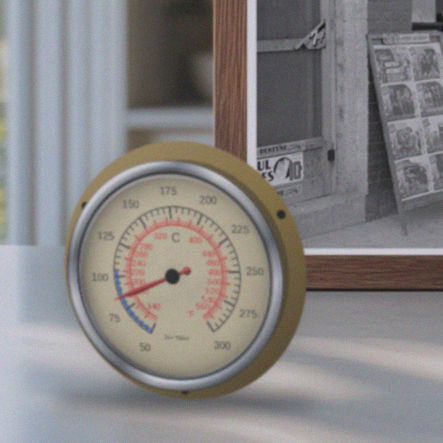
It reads 85 °C
